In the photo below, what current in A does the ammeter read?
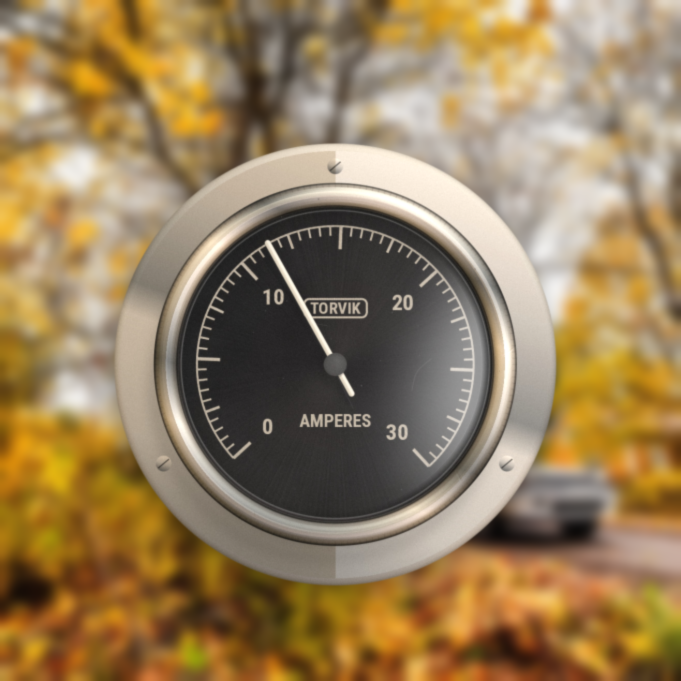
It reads 11.5 A
